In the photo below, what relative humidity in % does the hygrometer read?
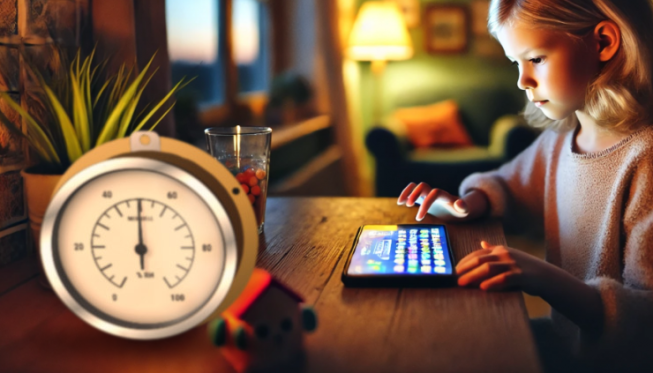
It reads 50 %
